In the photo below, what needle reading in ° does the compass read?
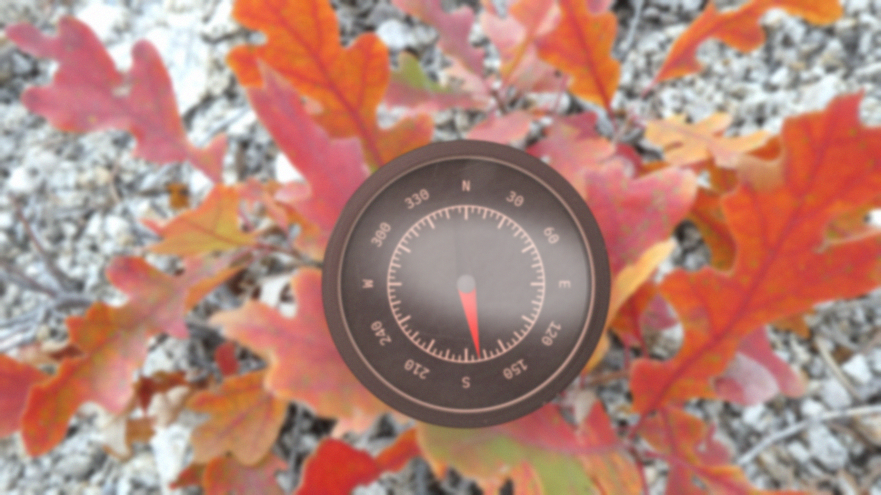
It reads 170 °
